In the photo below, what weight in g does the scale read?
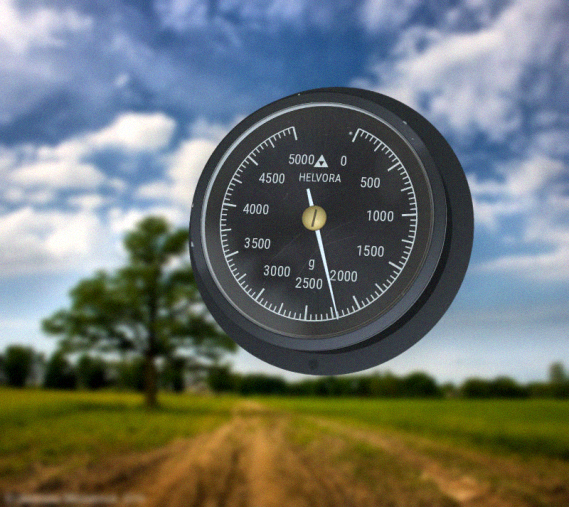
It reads 2200 g
